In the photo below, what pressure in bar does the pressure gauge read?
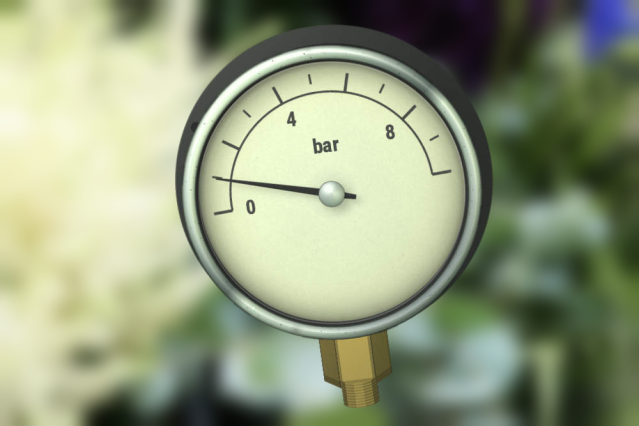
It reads 1 bar
